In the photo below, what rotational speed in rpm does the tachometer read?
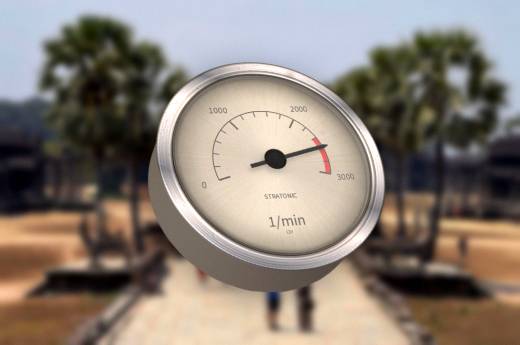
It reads 2600 rpm
